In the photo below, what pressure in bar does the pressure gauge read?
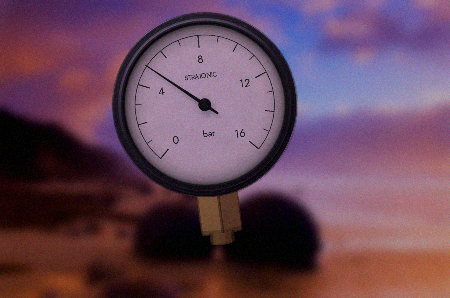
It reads 5 bar
